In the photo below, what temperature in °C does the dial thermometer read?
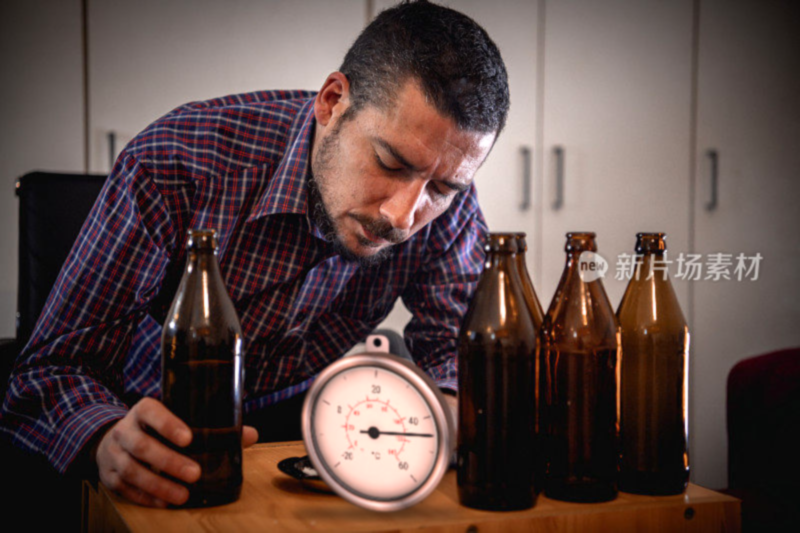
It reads 45 °C
